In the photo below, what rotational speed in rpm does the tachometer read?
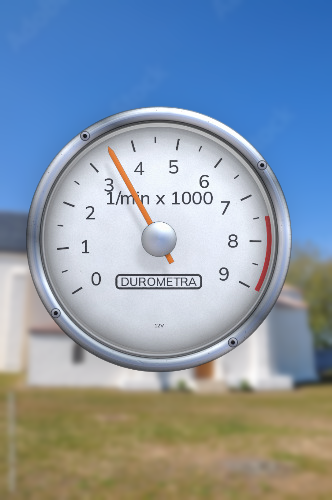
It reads 3500 rpm
